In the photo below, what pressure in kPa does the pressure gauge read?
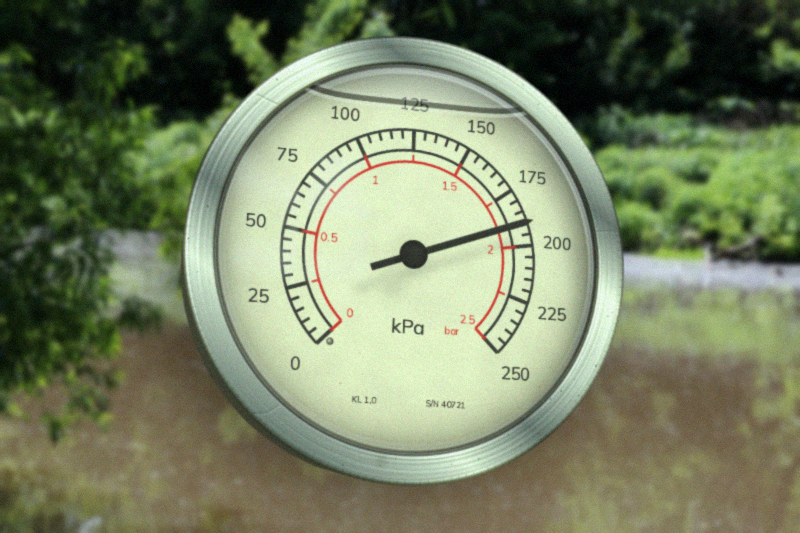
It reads 190 kPa
